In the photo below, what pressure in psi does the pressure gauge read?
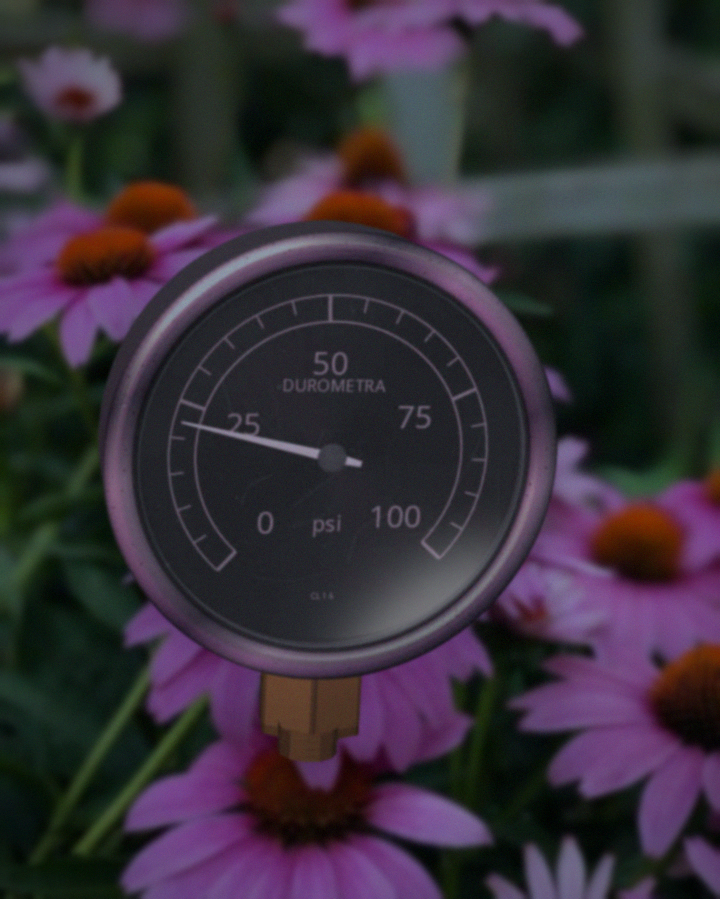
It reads 22.5 psi
